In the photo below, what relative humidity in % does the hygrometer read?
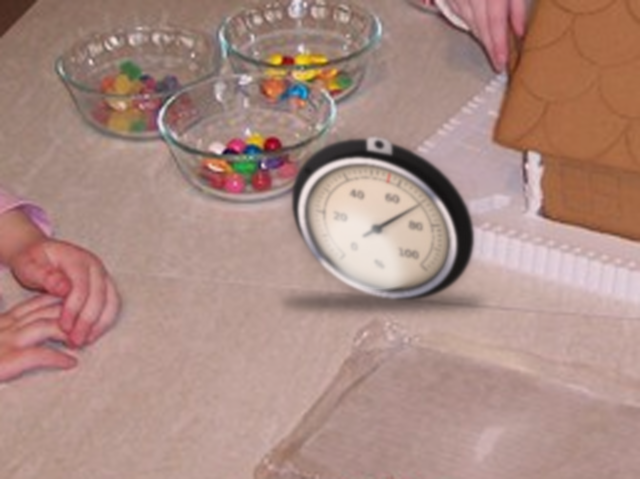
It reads 70 %
